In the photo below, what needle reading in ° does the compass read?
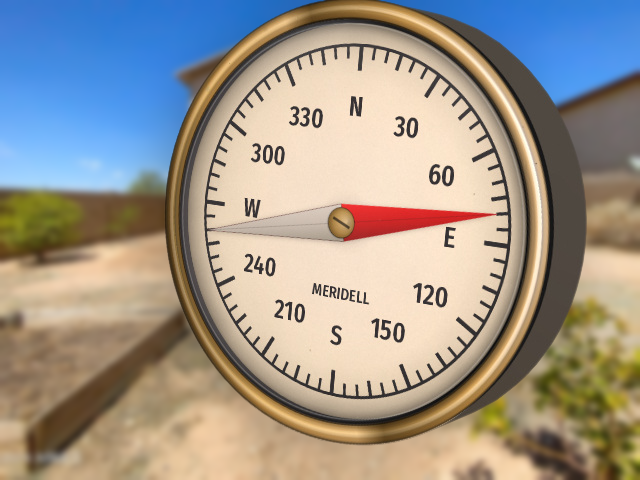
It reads 80 °
